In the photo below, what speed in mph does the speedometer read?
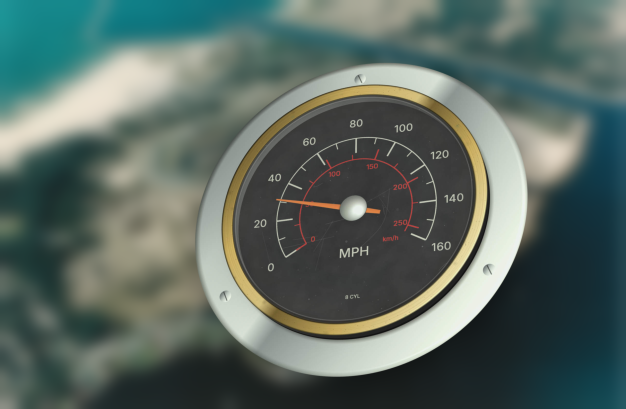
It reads 30 mph
